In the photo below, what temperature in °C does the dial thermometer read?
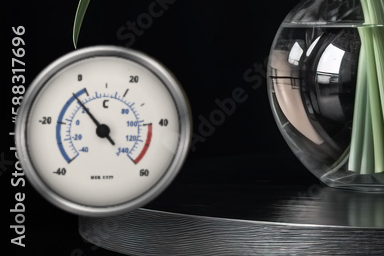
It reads -5 °C
